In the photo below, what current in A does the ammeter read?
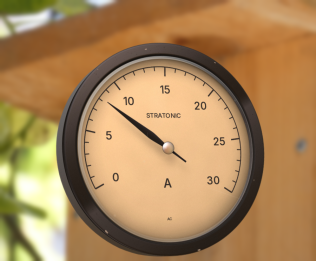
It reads 8 A
